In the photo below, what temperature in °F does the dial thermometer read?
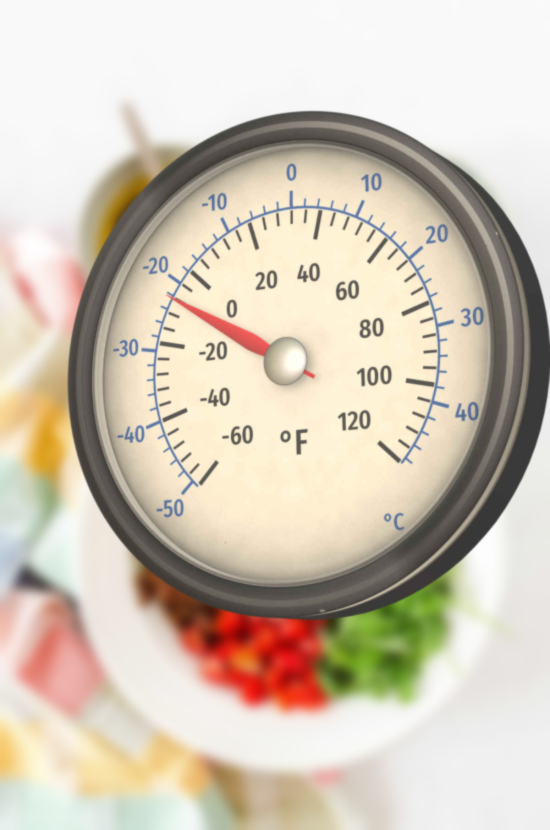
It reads -8 °F
